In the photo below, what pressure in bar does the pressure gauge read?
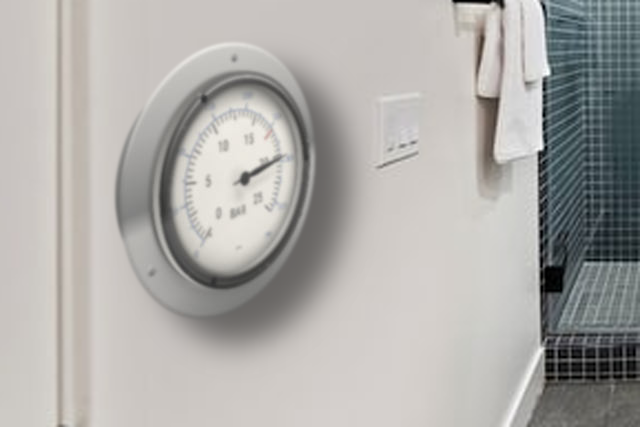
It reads 20 bar
